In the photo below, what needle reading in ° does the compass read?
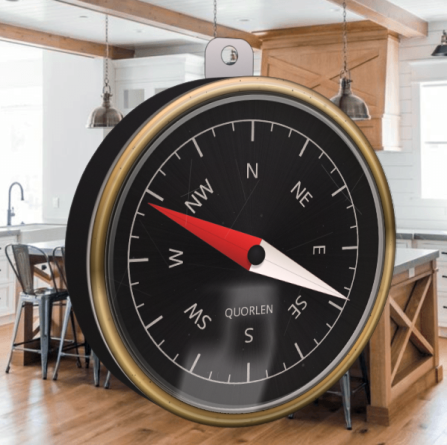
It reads 295 °
